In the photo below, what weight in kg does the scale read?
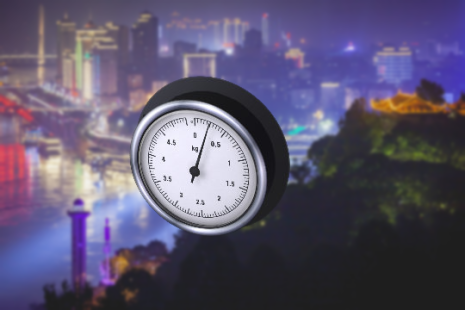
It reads 0.25 kg
